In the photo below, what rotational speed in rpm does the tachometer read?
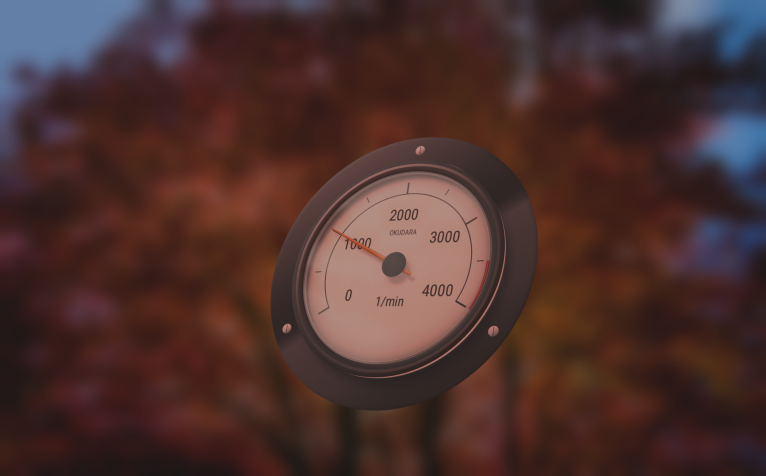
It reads 1000 rpm
